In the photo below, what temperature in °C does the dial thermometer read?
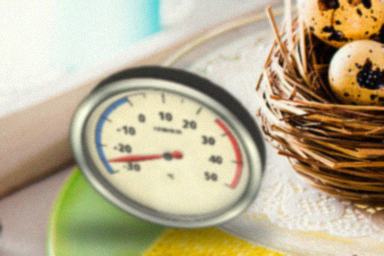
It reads -25 °C
